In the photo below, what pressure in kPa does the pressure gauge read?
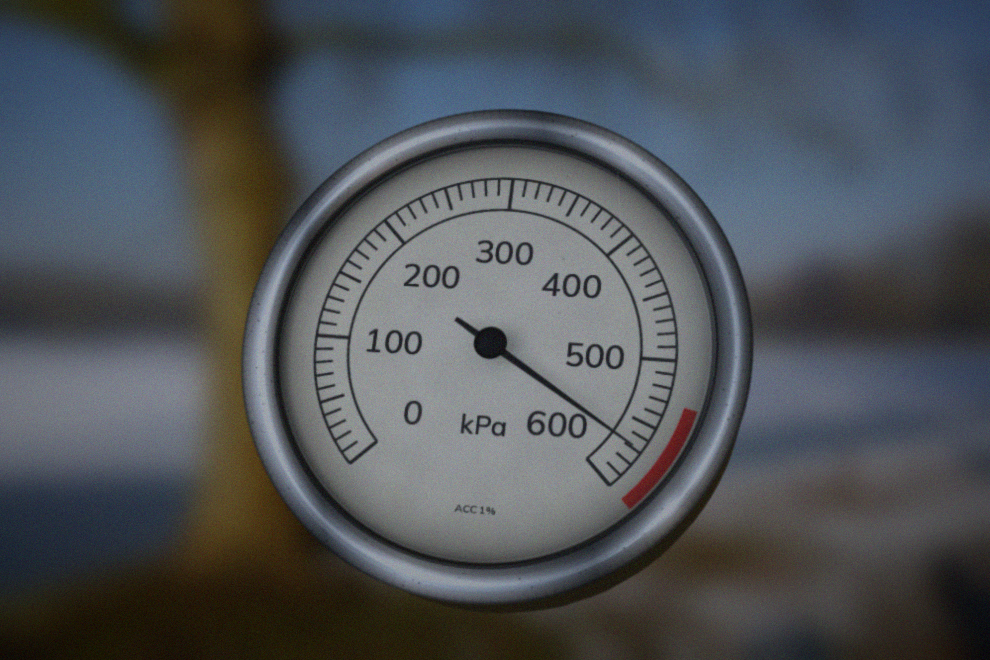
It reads 570 kPa
